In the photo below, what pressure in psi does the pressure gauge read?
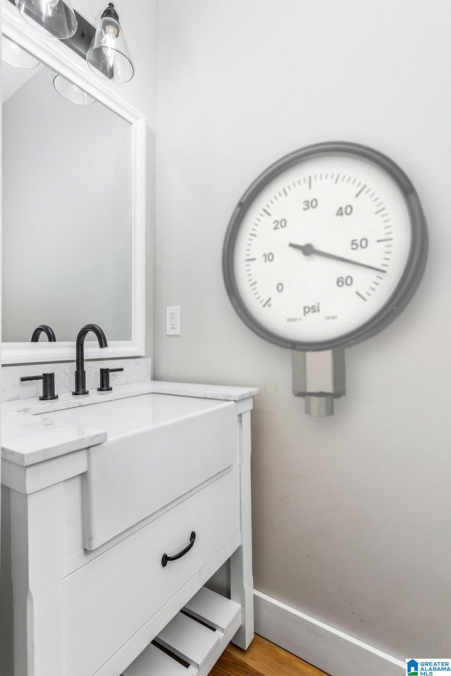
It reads 55 psi
